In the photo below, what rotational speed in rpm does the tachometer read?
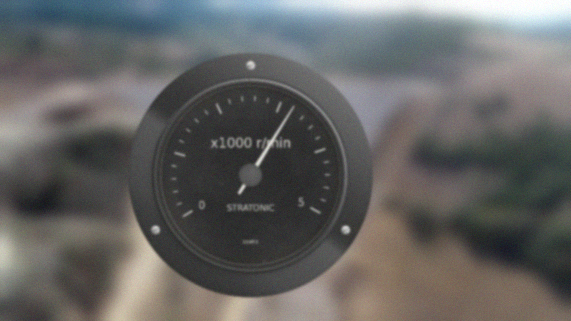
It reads 3200 rpm
